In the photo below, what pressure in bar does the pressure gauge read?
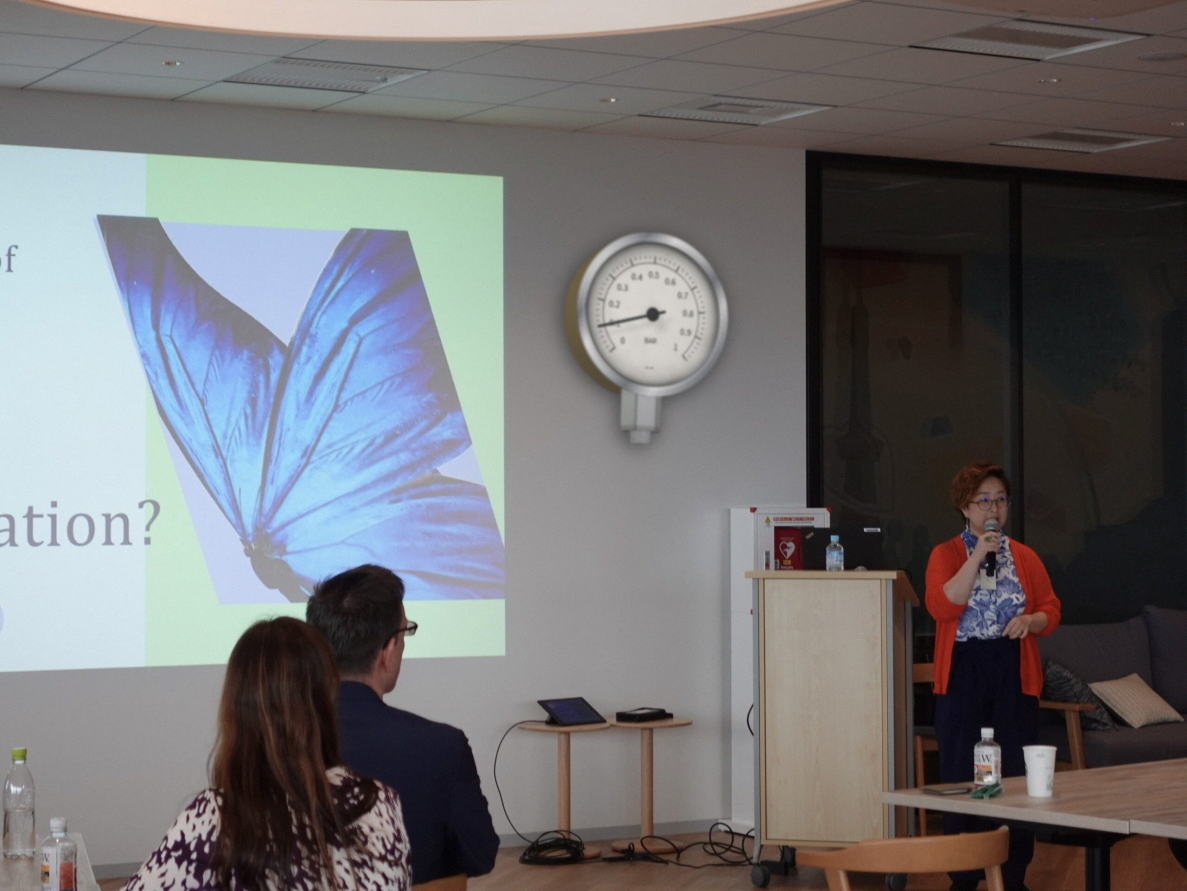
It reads 0.1 bar
